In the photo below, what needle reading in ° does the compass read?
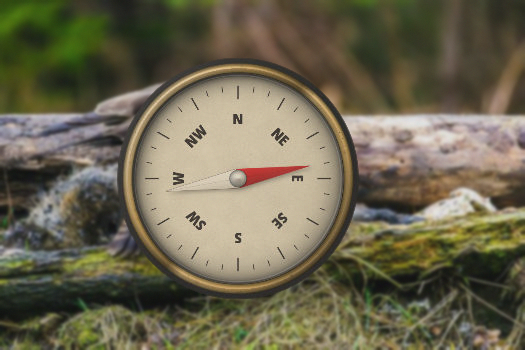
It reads 80 °
